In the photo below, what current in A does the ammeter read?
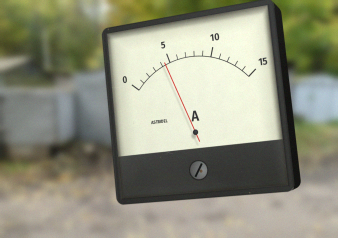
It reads 4.5 A
